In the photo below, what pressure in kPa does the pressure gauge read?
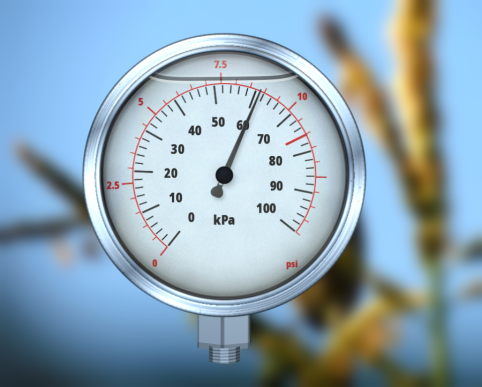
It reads 61 kPa
